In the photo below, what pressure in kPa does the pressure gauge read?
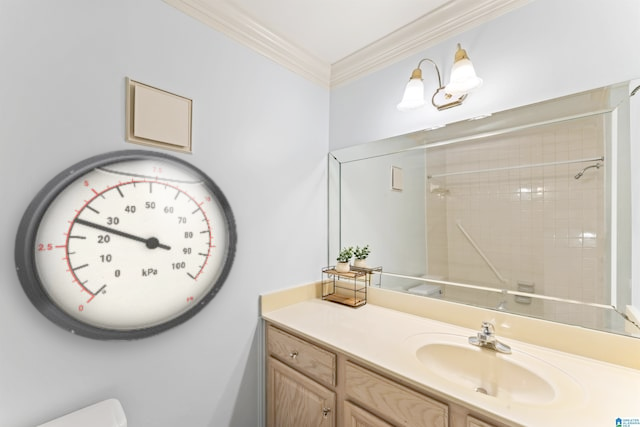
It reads 25 kPa
